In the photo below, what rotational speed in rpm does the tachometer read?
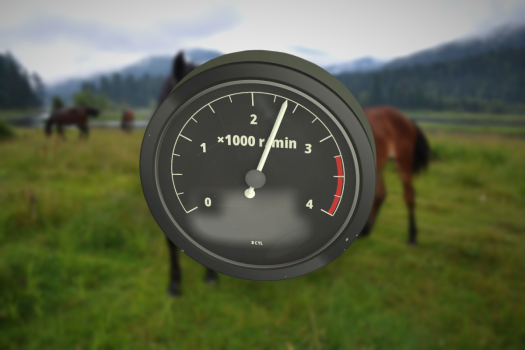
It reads 2375 rpm
